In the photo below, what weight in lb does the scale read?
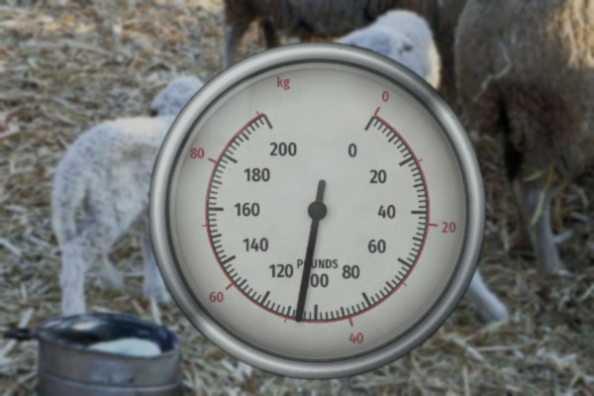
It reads 106 lb
